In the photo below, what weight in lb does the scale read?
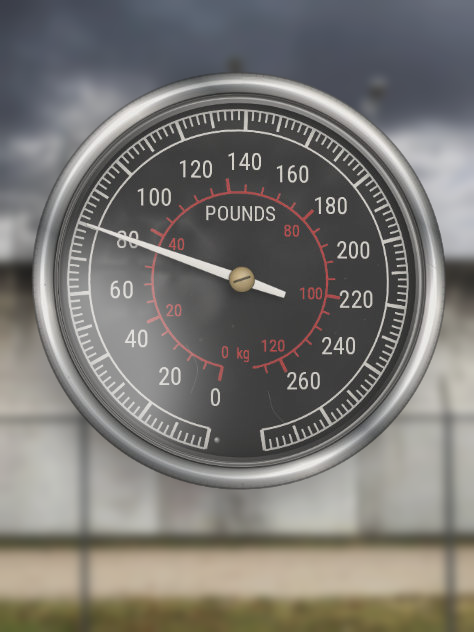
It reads 80 lb
